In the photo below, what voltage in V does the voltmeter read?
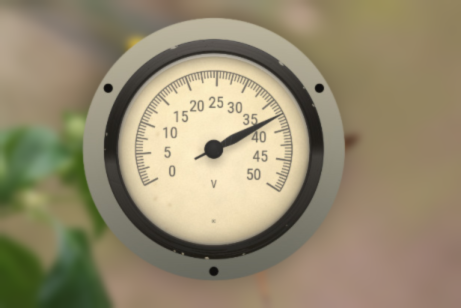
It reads 37.5 V
